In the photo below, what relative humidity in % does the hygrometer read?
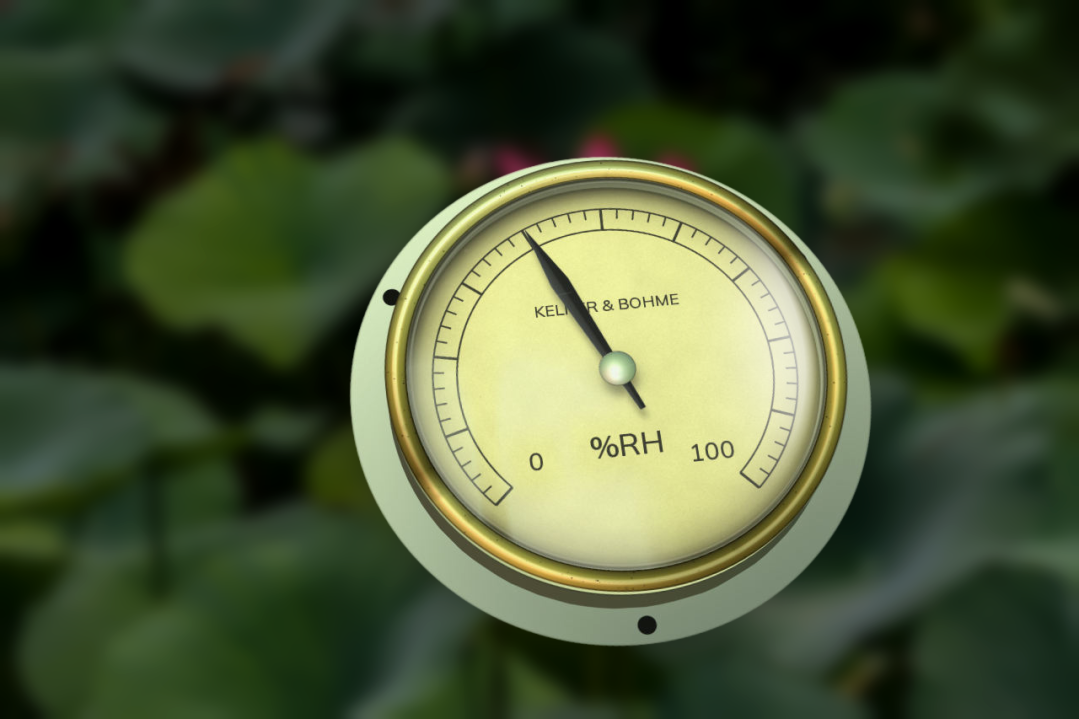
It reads 40 %
